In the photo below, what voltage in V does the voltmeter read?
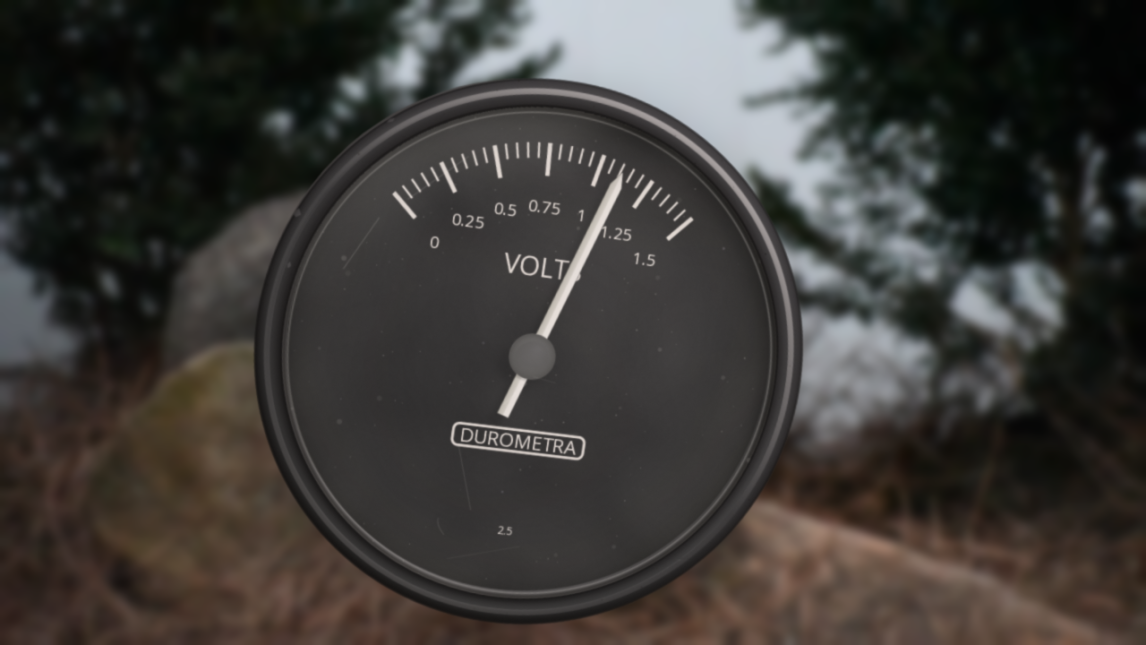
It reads 1.1 V
